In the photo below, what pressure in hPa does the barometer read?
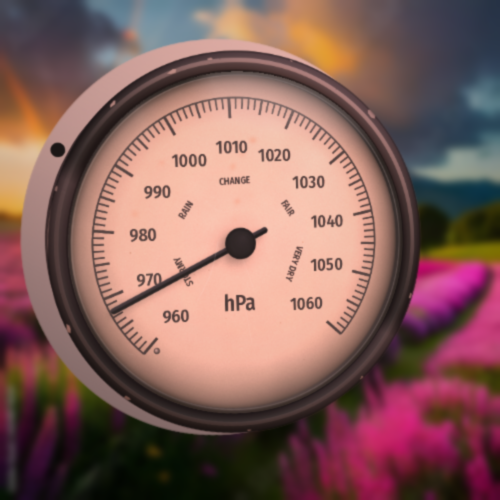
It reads 968 hPa
